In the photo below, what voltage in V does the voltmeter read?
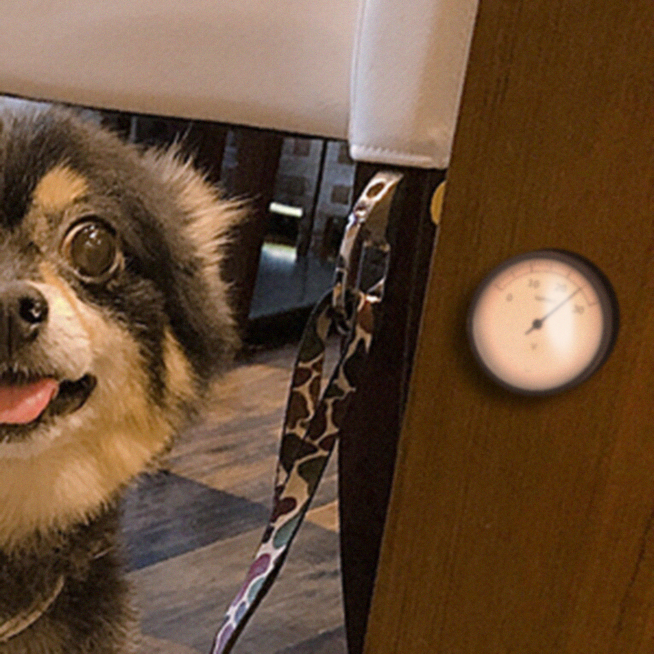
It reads 25 V
